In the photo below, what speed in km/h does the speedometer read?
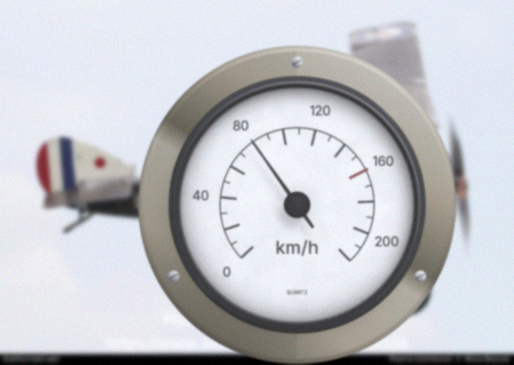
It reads 80 km/h
